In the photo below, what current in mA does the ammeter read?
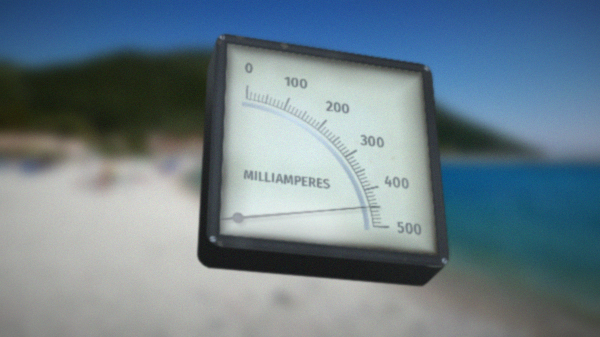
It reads 450 mA
